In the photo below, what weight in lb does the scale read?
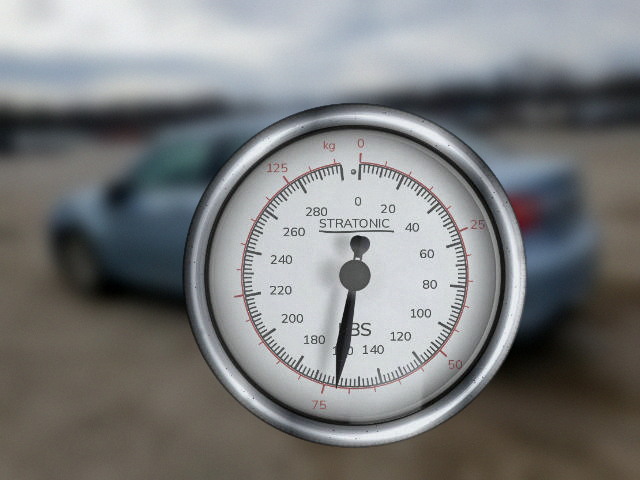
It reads 160 lb
